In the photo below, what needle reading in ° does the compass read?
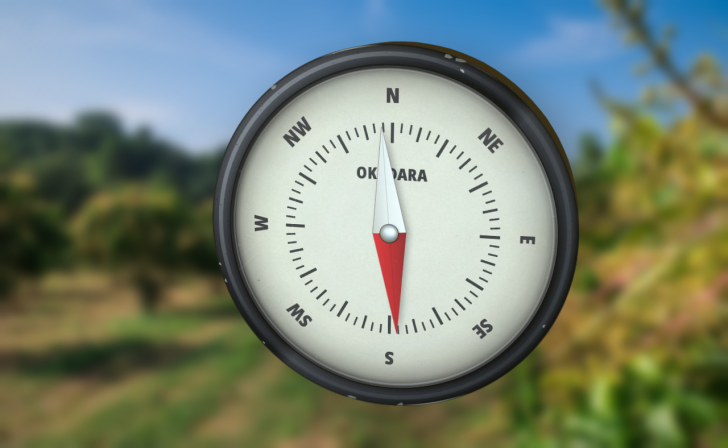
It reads 175 °
